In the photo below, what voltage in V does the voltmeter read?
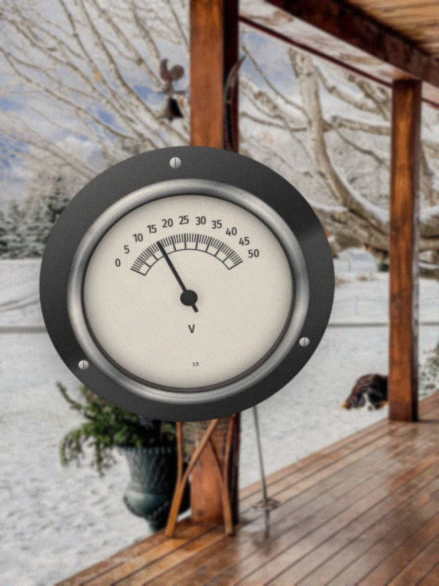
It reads 15 V
